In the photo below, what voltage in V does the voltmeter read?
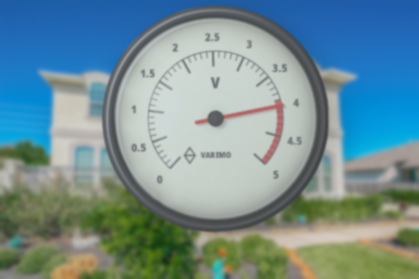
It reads 4 V
